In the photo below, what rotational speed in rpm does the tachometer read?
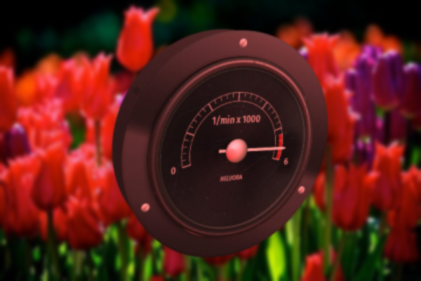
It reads 5600 rpm
